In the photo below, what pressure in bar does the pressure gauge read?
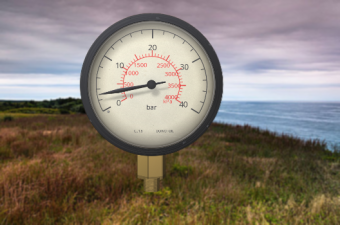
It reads 3 bar
